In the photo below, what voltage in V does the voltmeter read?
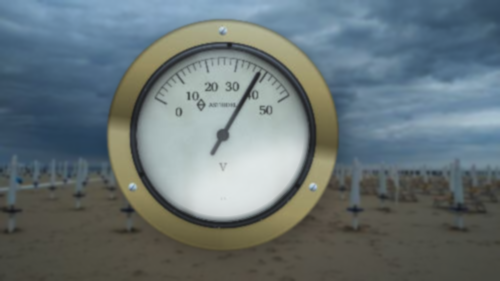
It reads 38 V
